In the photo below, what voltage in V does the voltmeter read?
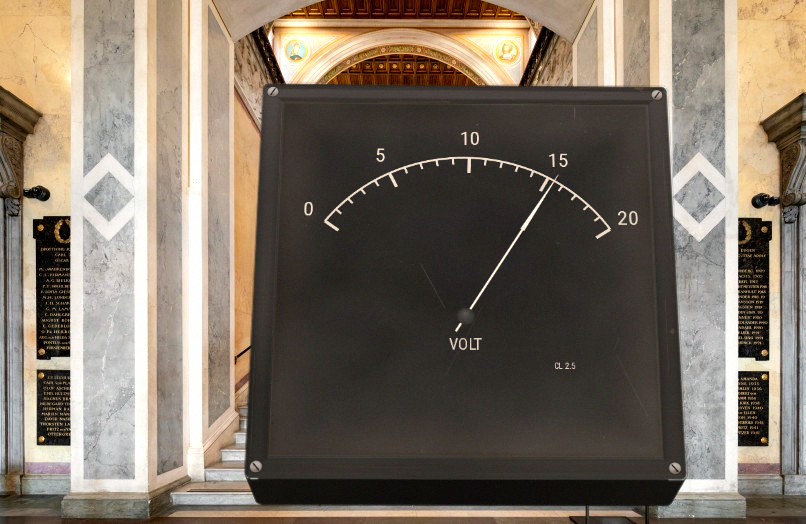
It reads 15.5 V
